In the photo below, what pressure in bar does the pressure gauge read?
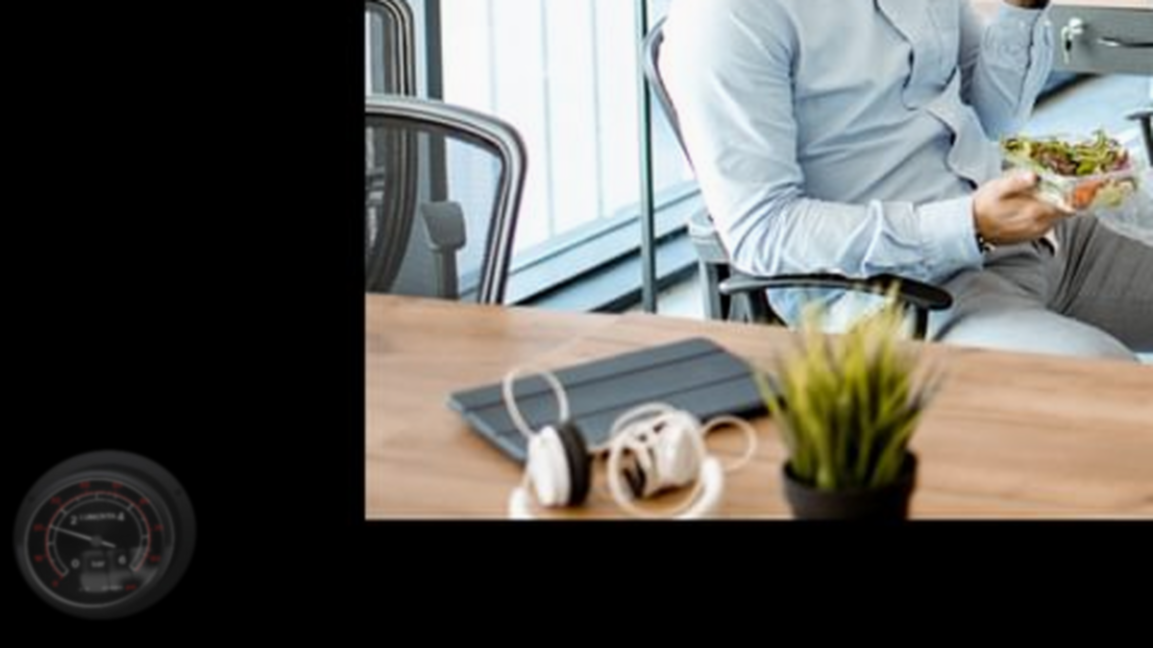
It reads 1.5 bar
